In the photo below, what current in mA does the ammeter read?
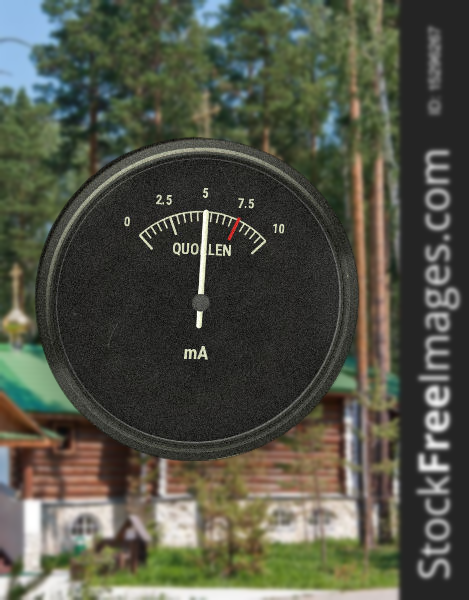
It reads 5 mA
